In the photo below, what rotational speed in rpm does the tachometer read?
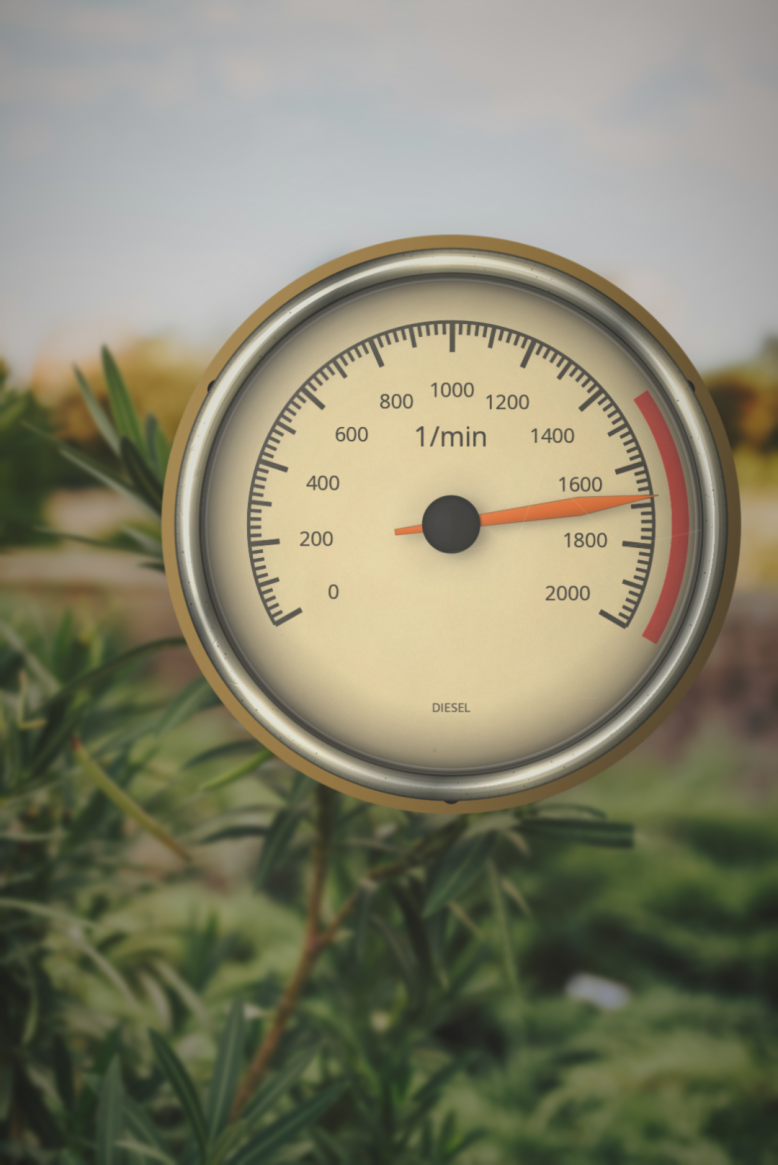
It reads 1680 rpm
